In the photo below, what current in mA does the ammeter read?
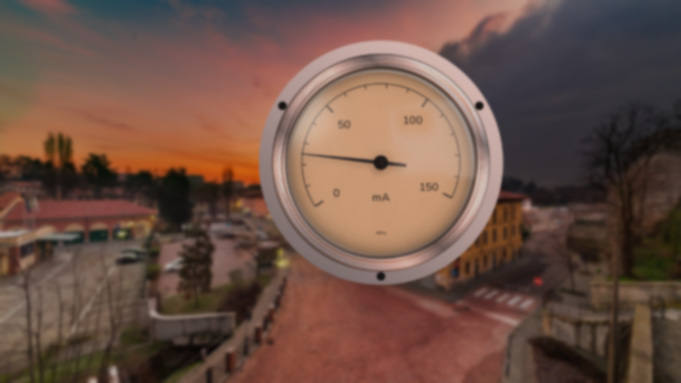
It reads 25 mA
